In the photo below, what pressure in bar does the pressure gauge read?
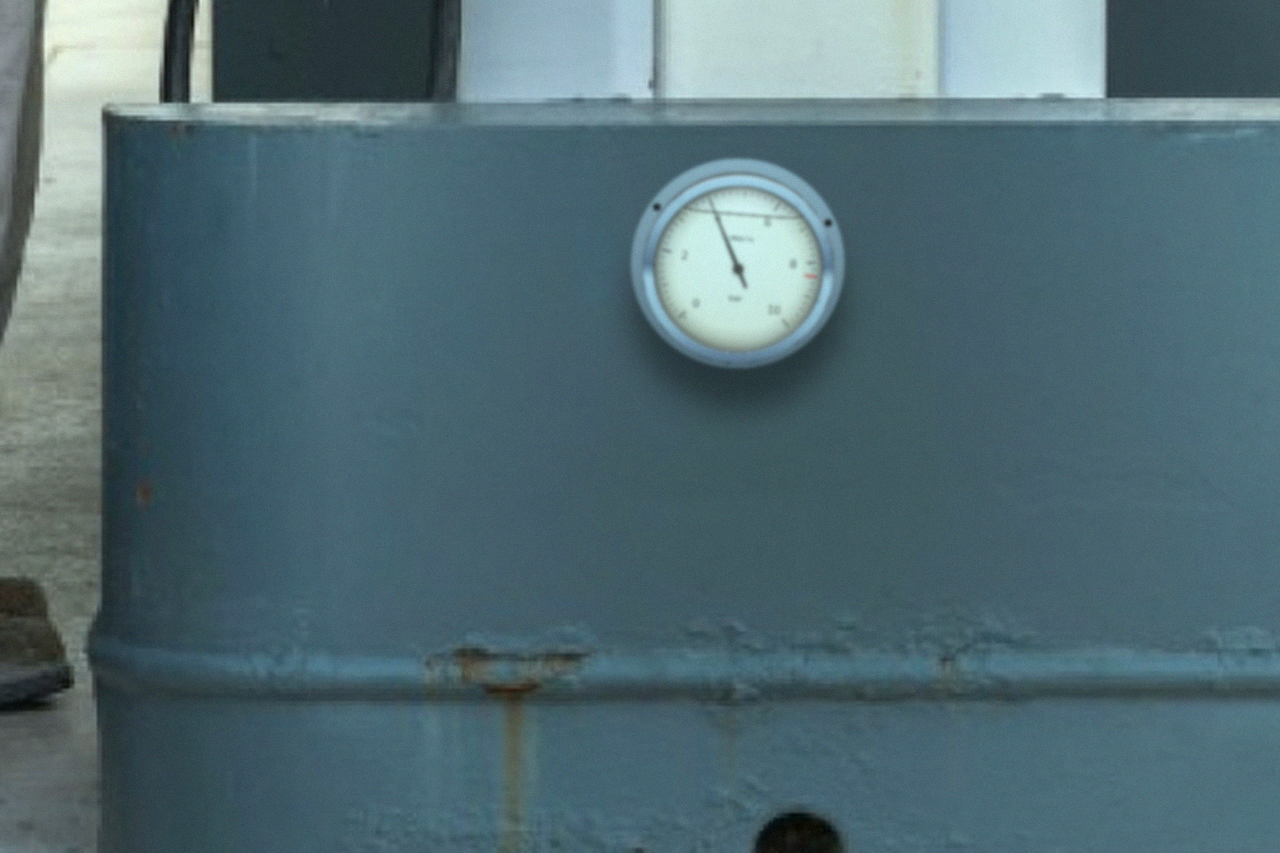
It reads 4 bar
